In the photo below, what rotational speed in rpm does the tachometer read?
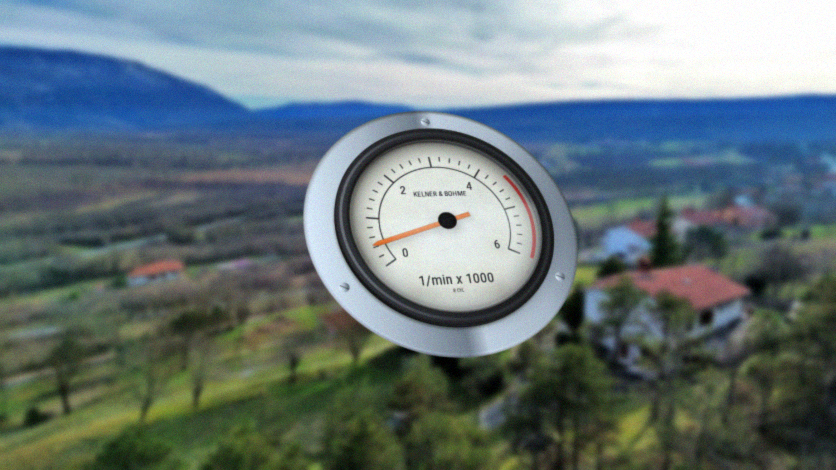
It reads 400 rpm
